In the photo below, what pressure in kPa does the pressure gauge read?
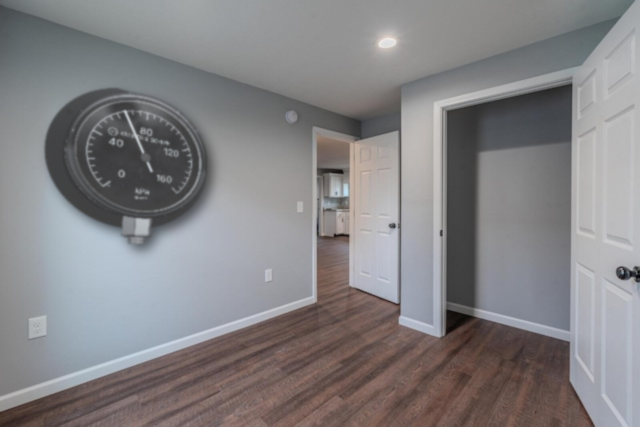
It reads 65 kPa
